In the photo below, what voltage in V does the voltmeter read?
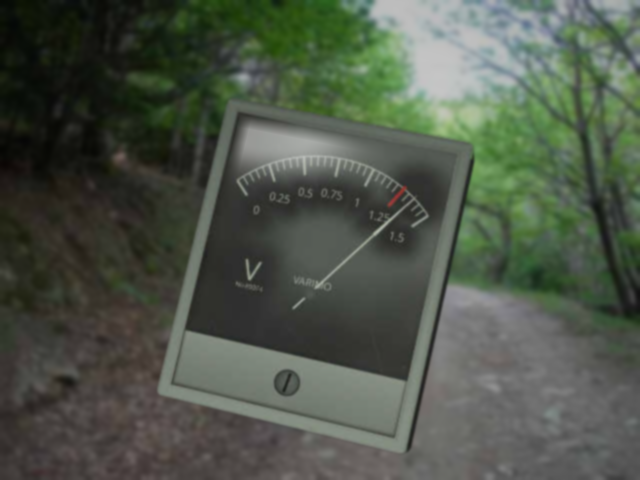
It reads 1.35 V
